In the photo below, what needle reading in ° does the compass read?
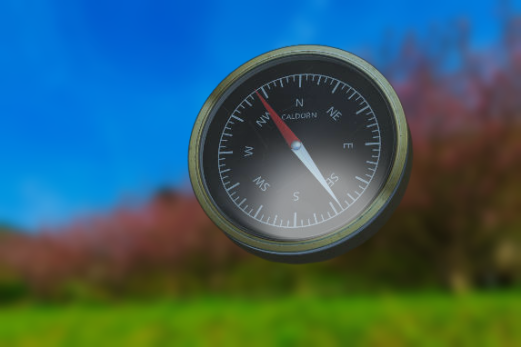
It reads 325 °
